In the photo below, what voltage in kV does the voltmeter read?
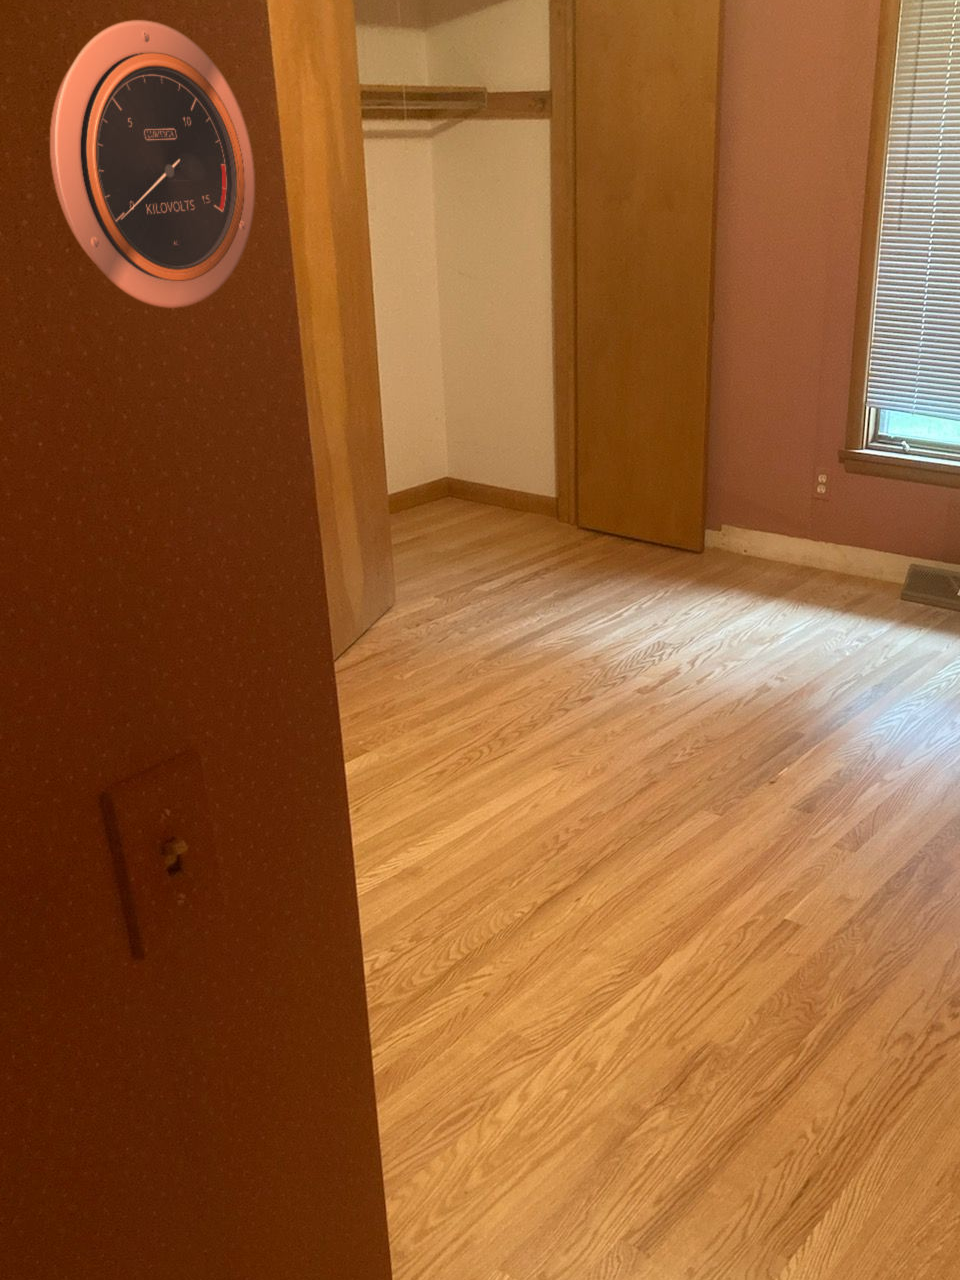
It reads 0 kV
